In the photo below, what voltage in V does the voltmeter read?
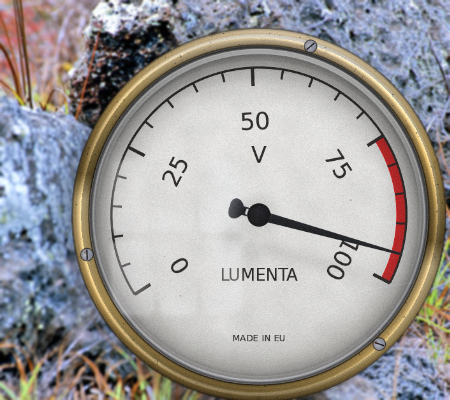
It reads 95 V
